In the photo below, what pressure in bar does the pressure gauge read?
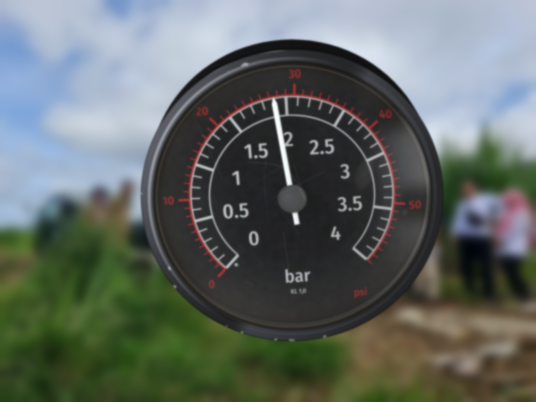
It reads 1.9 bar
